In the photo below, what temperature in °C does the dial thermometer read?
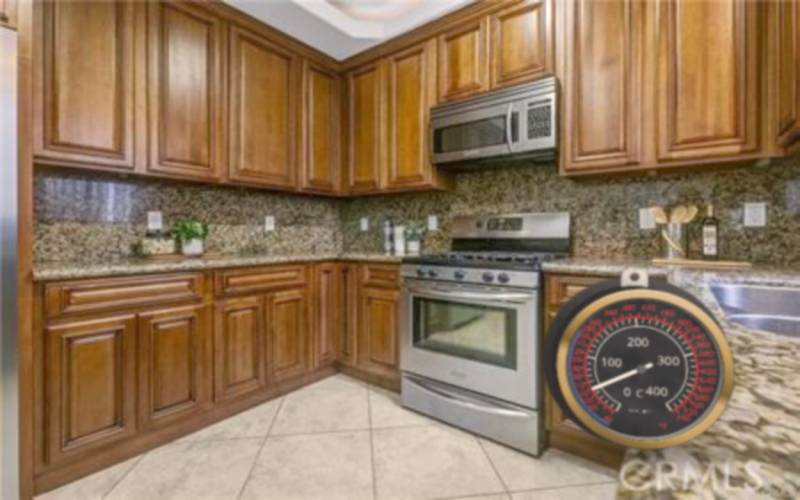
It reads 50 °C
